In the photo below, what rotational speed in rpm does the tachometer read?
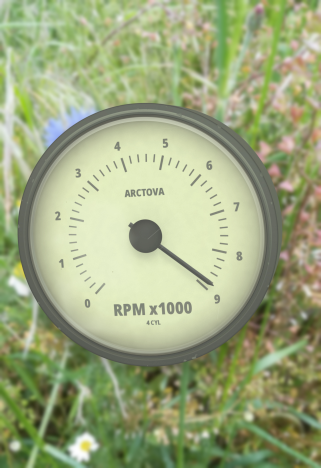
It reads 8800 rpm
